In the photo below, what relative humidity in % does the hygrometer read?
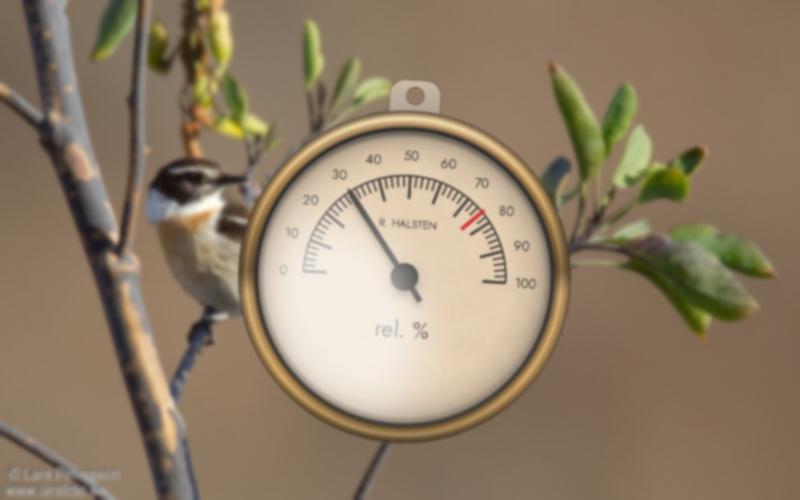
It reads 30 %
